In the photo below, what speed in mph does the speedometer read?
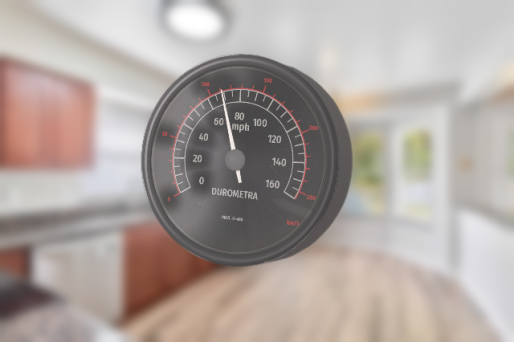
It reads 70 mph
